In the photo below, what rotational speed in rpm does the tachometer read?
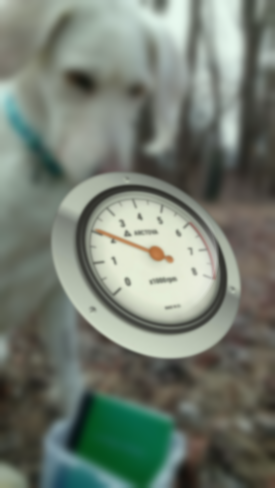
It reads 2000 rpm
